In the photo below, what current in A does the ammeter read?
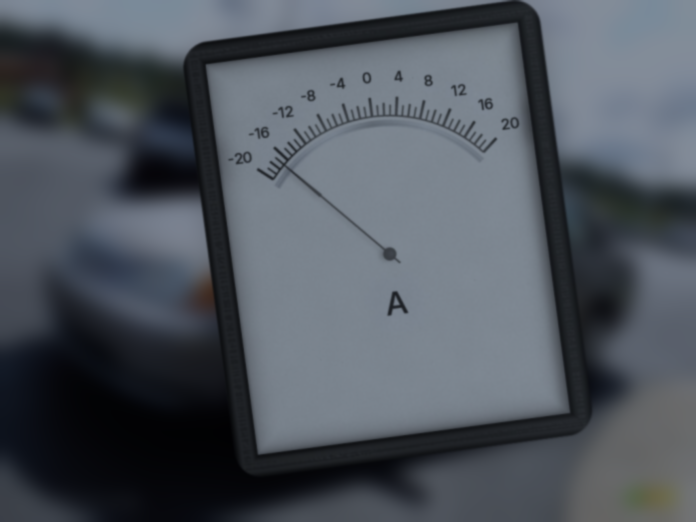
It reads -17 A
